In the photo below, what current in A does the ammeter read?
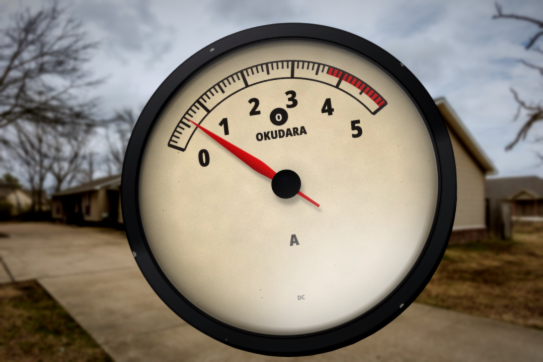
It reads 0.6 A
